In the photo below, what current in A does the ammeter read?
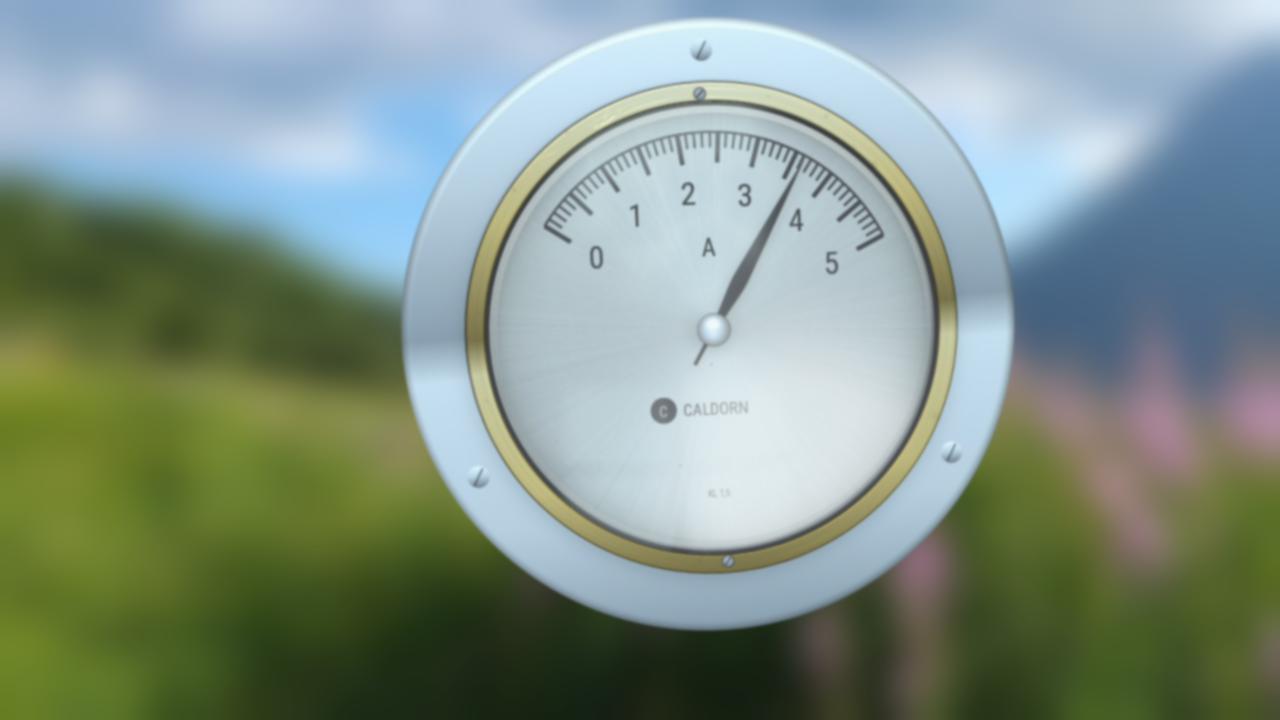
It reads 3.6 A
